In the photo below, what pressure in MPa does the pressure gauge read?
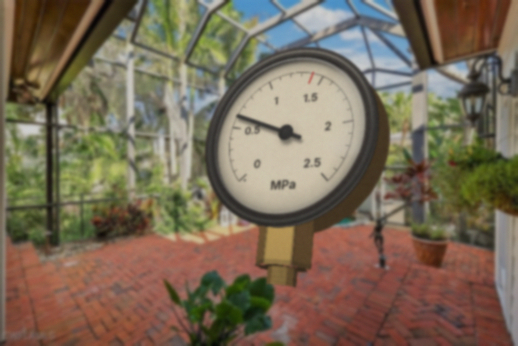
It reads 0.6 MPa
